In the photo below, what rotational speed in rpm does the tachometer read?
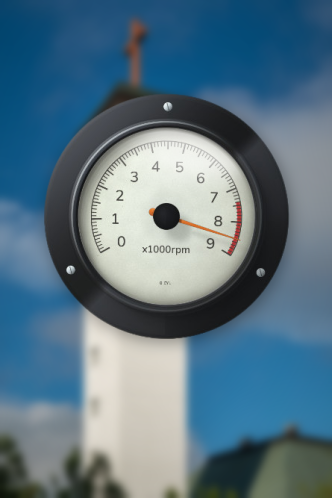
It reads 8500 rpm
